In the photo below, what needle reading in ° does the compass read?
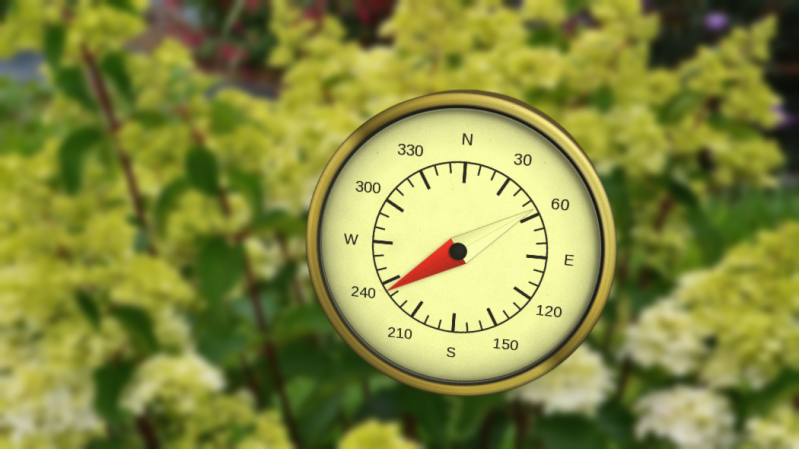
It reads 235 °
